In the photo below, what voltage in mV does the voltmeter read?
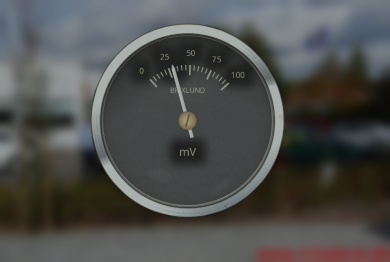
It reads 30 mV
